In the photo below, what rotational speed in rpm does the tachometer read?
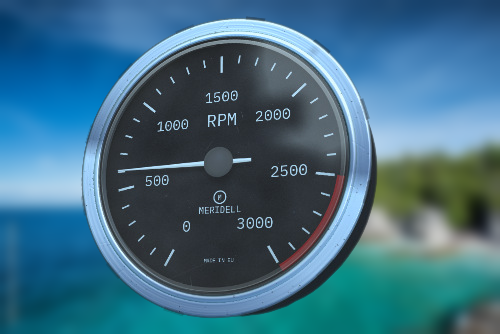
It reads 600 rpm
